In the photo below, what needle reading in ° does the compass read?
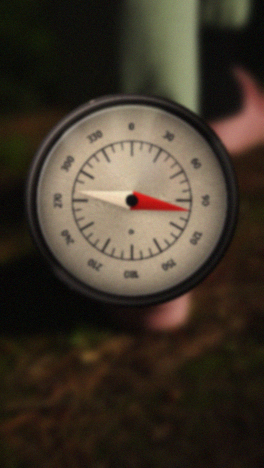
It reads 100 °
